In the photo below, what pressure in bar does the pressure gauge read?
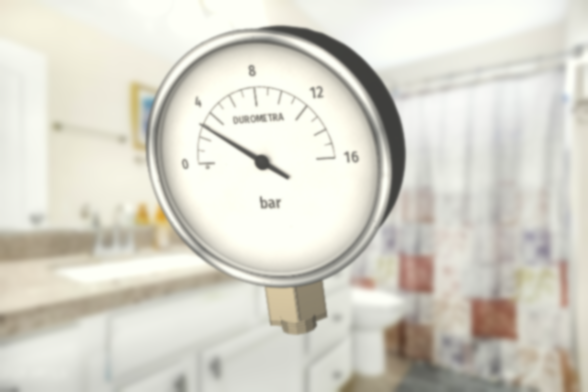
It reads 3 bar
